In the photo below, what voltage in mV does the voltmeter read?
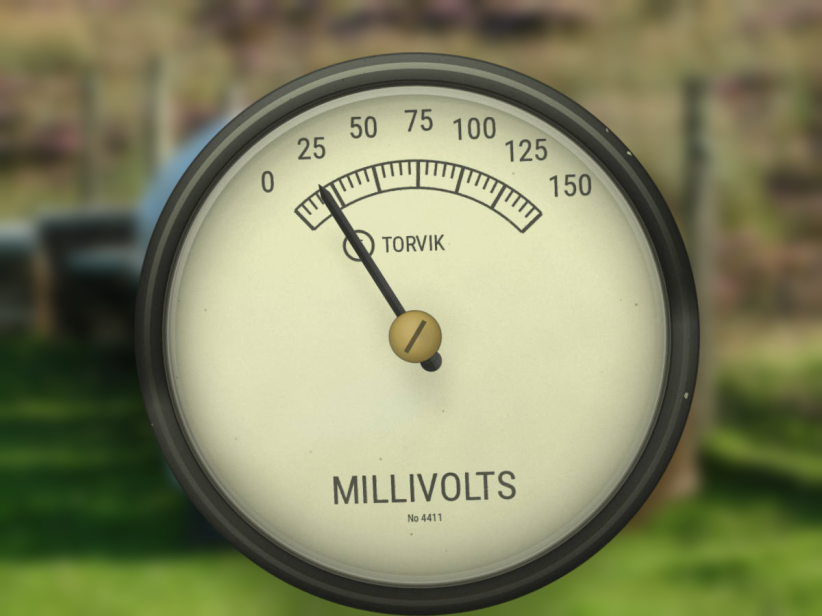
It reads 20 mV
